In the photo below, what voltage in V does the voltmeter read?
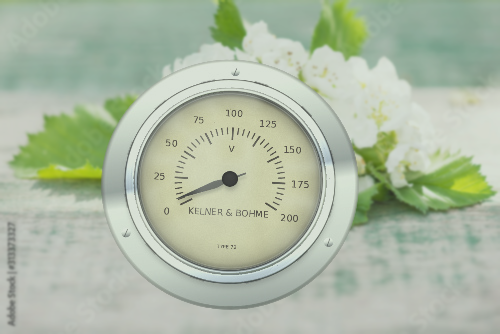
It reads 5 V
